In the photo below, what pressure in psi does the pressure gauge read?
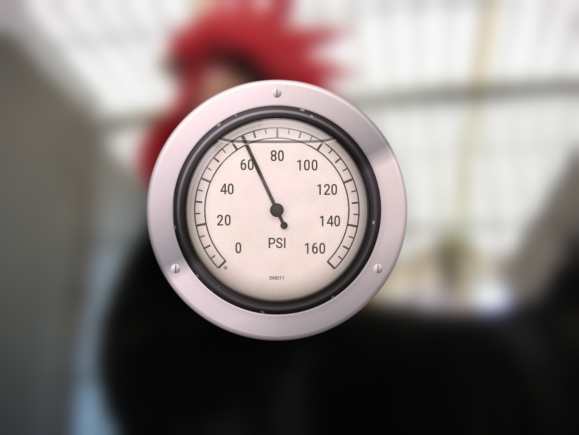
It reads 65 psi
